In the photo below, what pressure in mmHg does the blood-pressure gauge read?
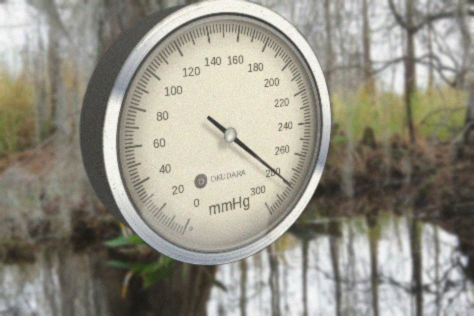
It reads 280 mmHg
